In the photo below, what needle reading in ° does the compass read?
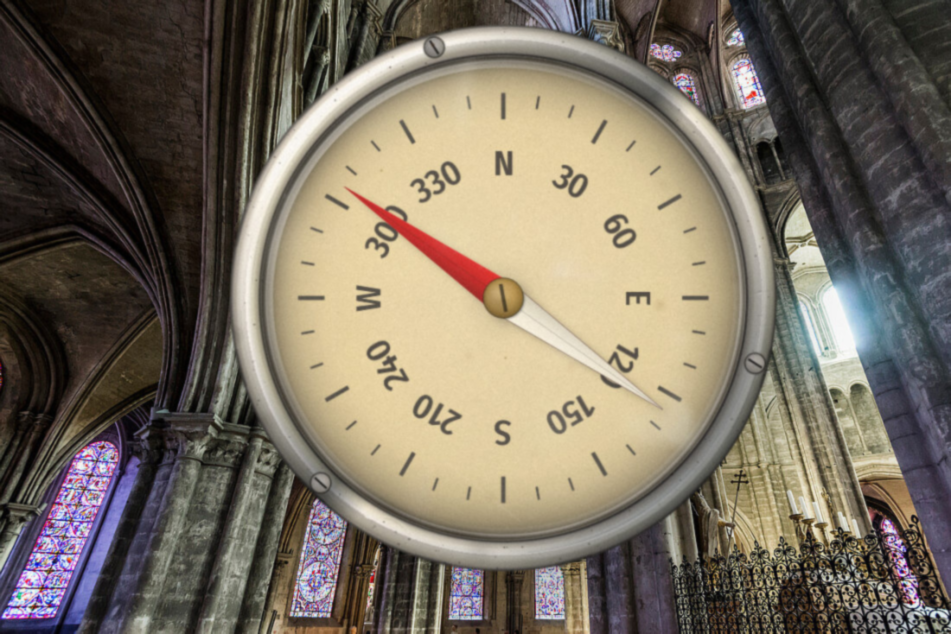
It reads 305 °
